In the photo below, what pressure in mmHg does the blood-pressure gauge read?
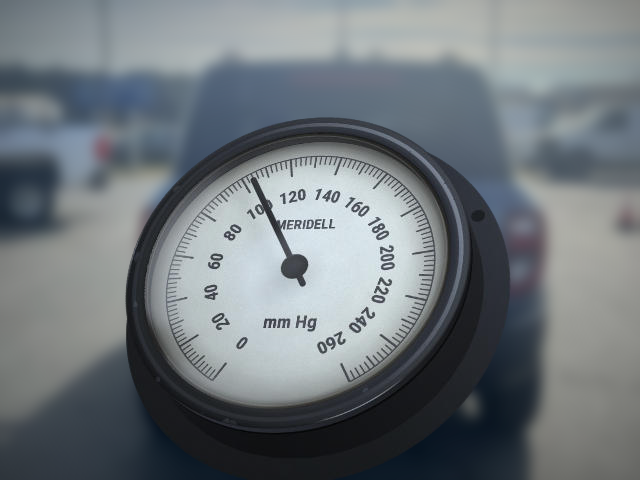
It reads 104 mmHg
